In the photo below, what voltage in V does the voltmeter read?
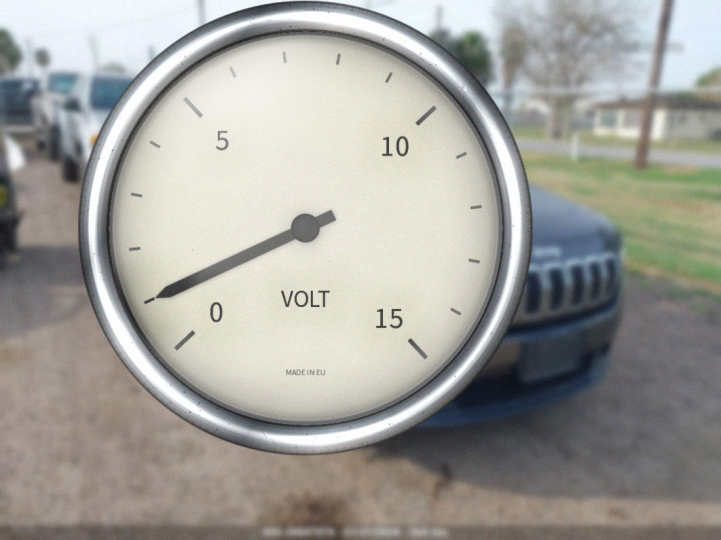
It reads 1 V
